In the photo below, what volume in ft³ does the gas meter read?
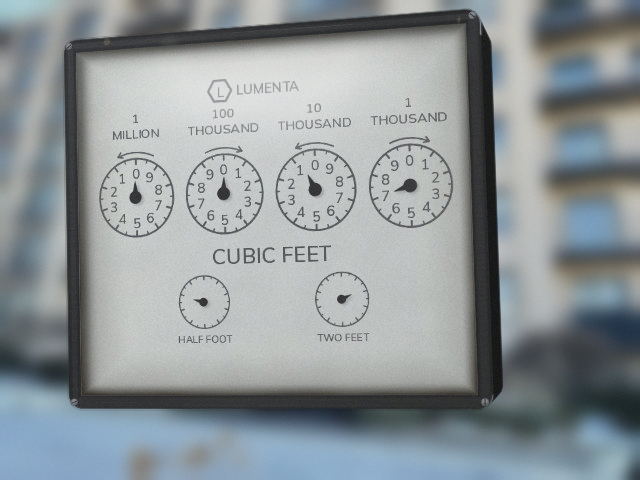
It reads 700 ft³
